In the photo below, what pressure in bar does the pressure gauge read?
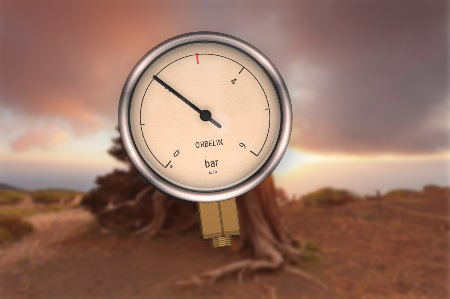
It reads 2 bar
